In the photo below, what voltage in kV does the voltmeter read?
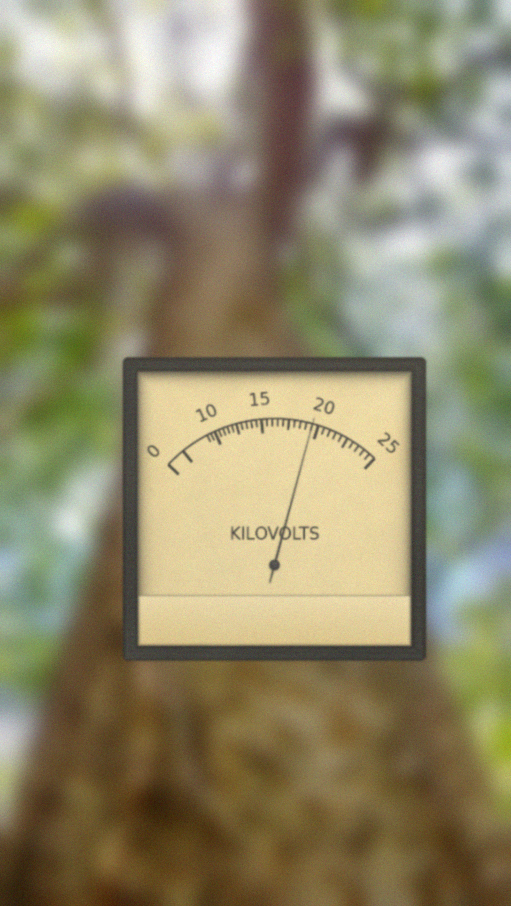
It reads 19.5 kV
